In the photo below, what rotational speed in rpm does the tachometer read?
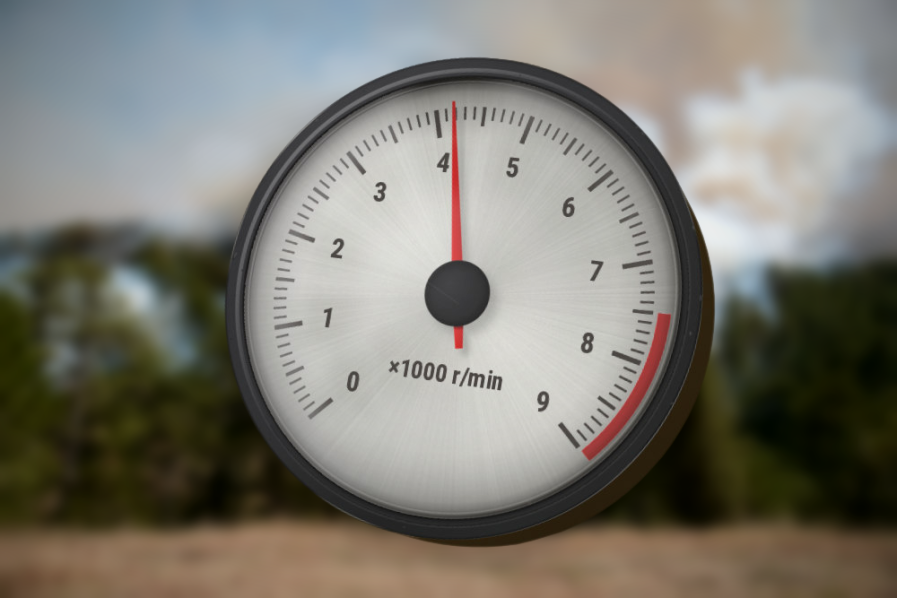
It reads 4200 rpm
